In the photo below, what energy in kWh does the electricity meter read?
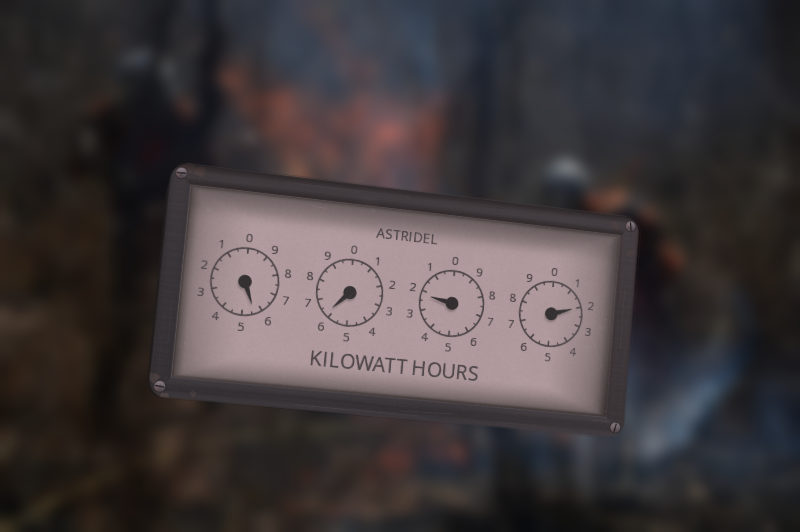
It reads 5622 kWh
